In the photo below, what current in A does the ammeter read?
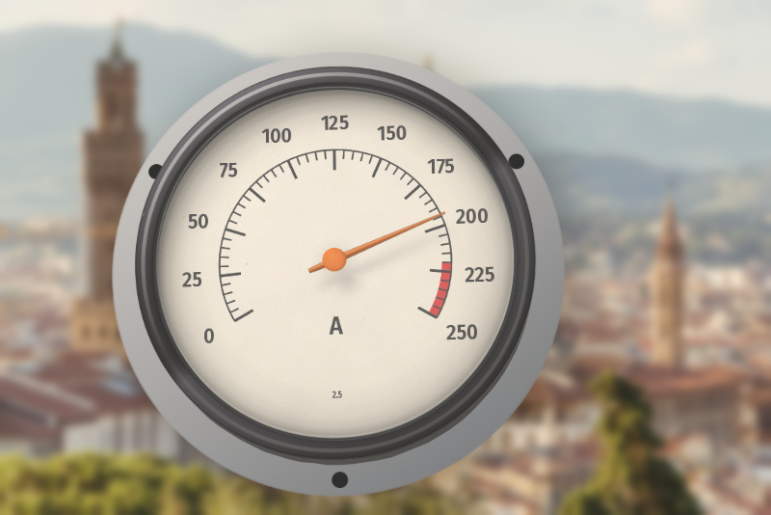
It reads 195 A
